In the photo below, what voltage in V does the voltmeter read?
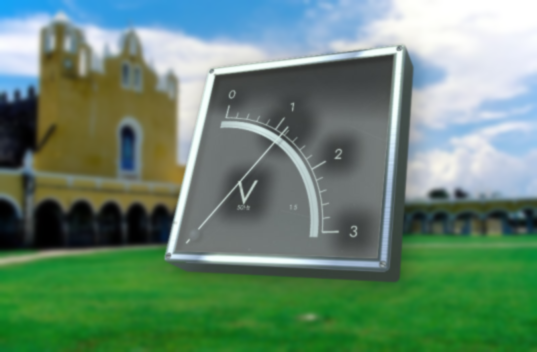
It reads 1.2 V
